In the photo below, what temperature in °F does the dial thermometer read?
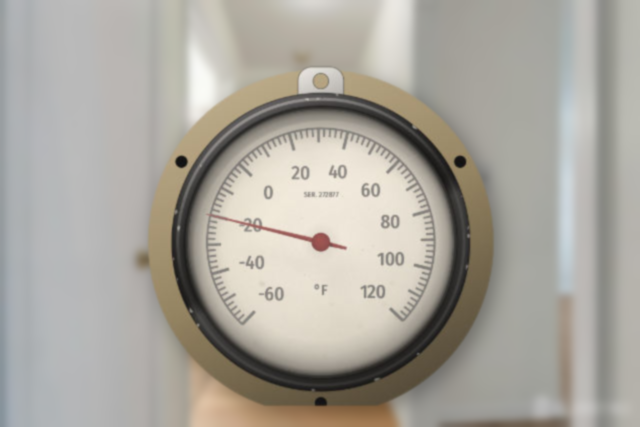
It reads -20 °F
